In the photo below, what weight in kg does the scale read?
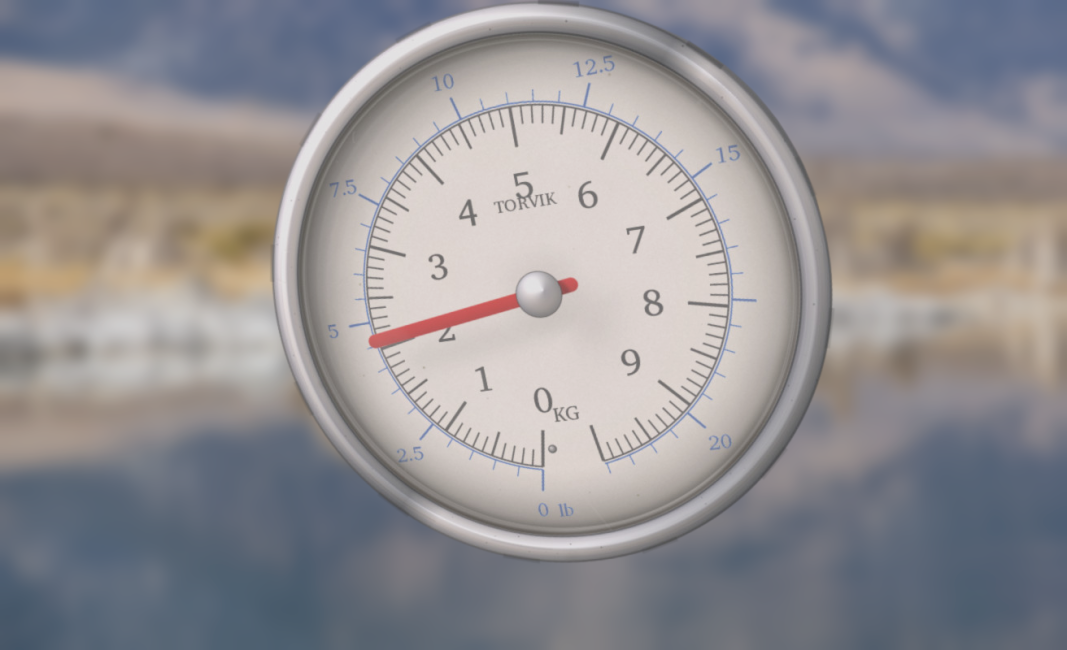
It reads 2.1 kg
